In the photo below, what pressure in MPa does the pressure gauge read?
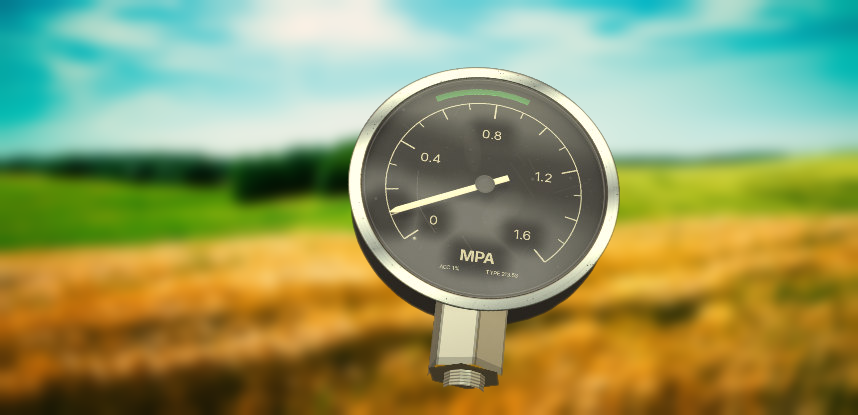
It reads 0.1 MPa
